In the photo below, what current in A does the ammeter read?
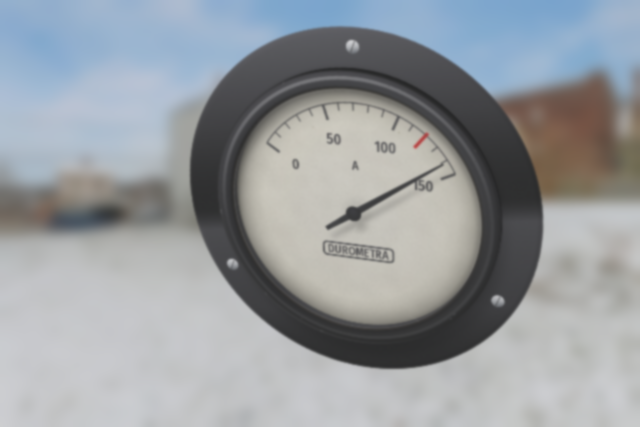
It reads 140 A
